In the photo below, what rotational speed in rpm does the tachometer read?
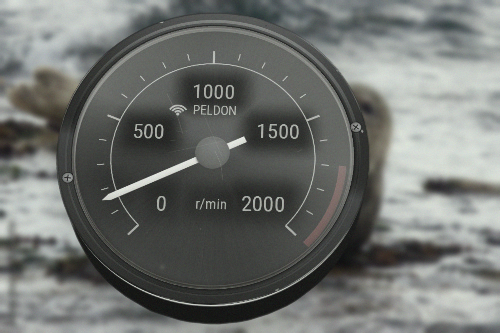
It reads 150 rpm
